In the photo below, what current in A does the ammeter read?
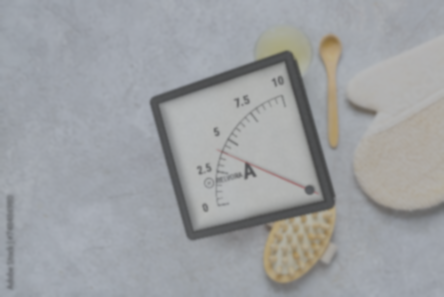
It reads 4 A
